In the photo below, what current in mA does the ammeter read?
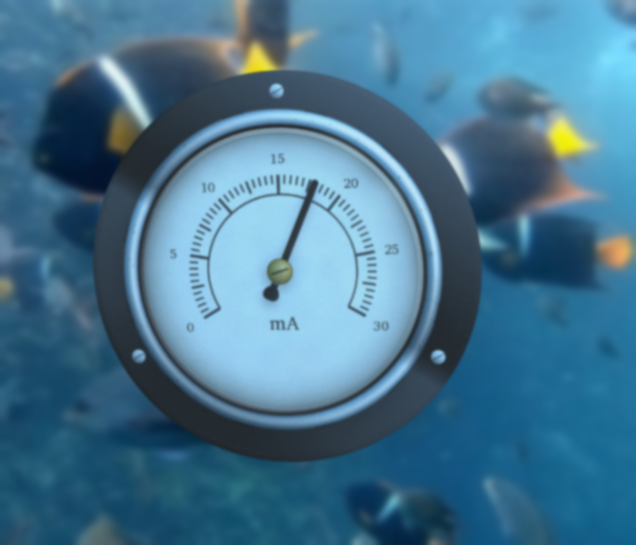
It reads 18 mA
